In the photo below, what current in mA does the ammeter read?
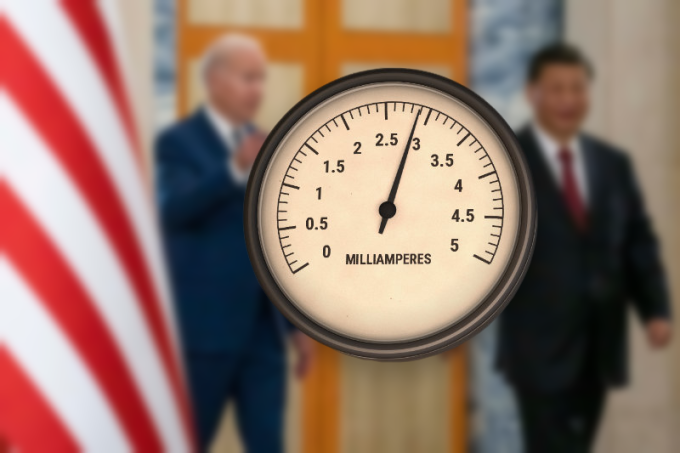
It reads 2.9 mA
